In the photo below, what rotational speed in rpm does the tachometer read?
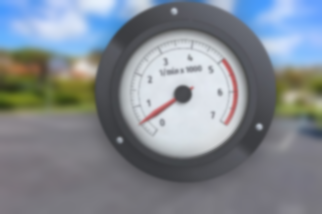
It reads 500 rpm
